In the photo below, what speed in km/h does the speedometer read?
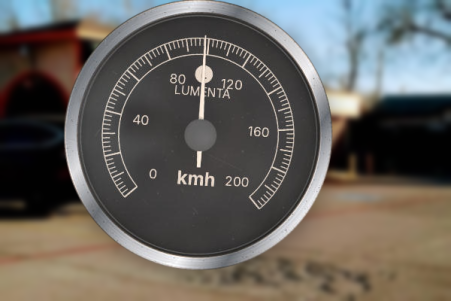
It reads 98 km/h
